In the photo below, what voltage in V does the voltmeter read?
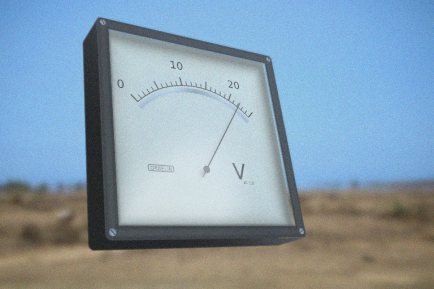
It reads 22 V
